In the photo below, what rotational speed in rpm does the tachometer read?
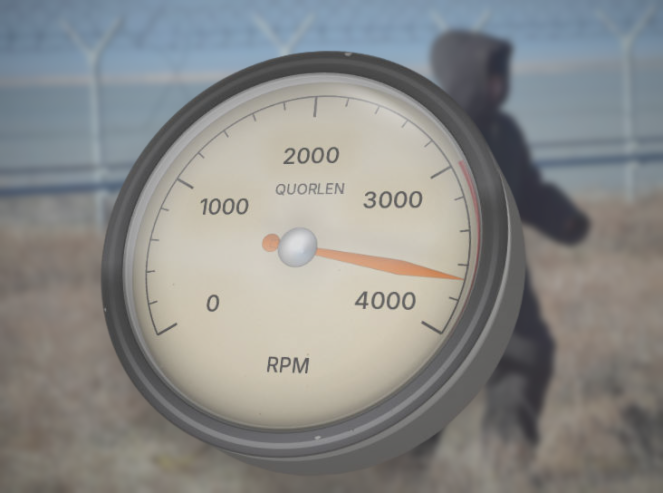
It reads 3700 rpm
